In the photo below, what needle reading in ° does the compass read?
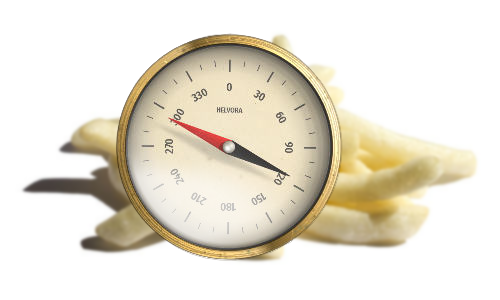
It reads 295 °
